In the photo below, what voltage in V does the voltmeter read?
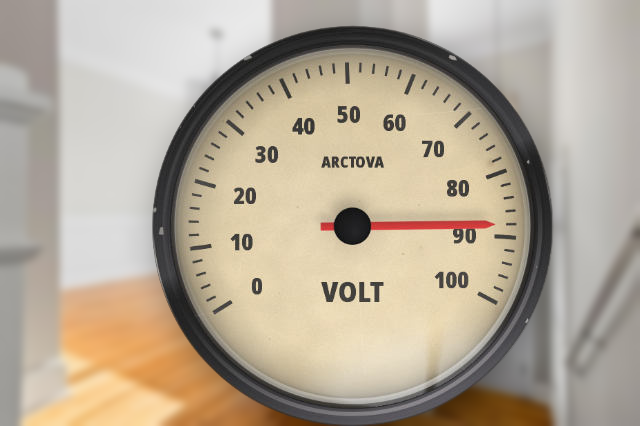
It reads 88 V
